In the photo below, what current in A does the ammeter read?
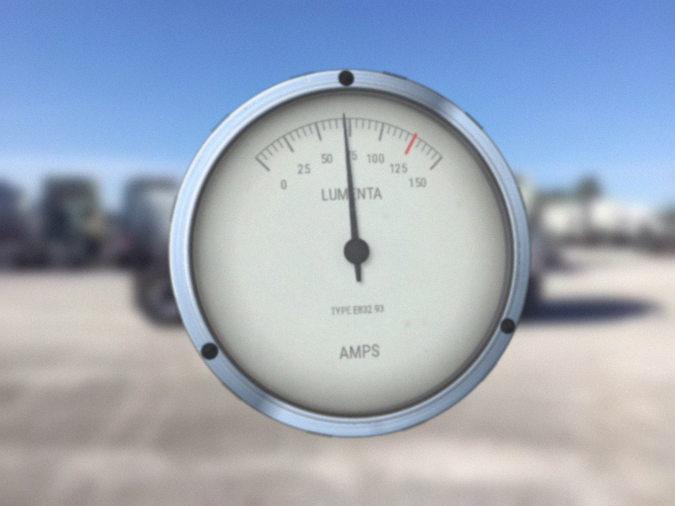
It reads 70 A
